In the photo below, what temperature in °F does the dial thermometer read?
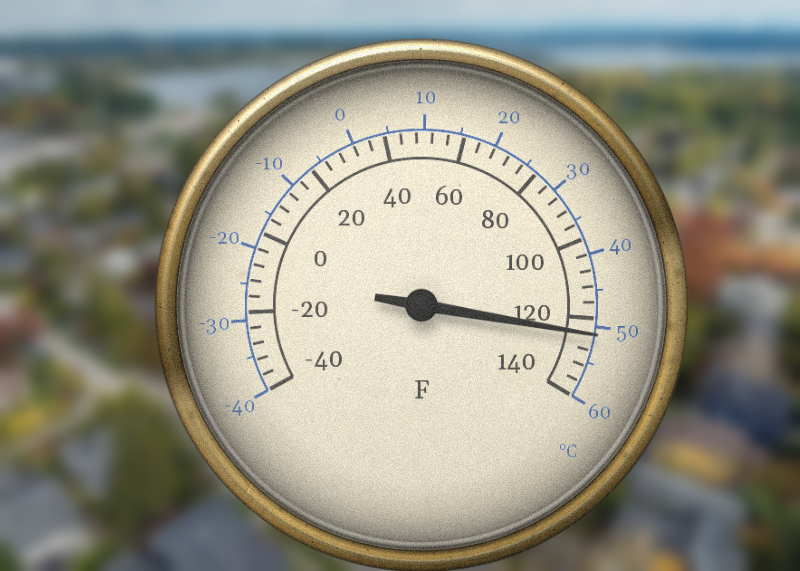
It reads 124 °F
